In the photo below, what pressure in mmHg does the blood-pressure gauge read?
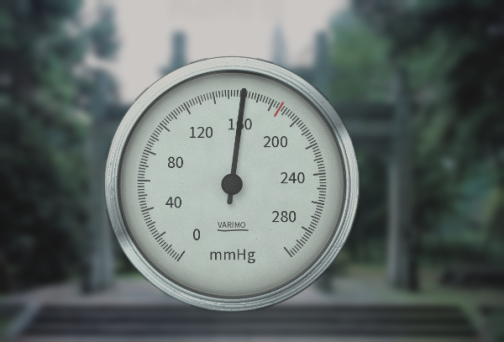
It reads 160 mmHg
